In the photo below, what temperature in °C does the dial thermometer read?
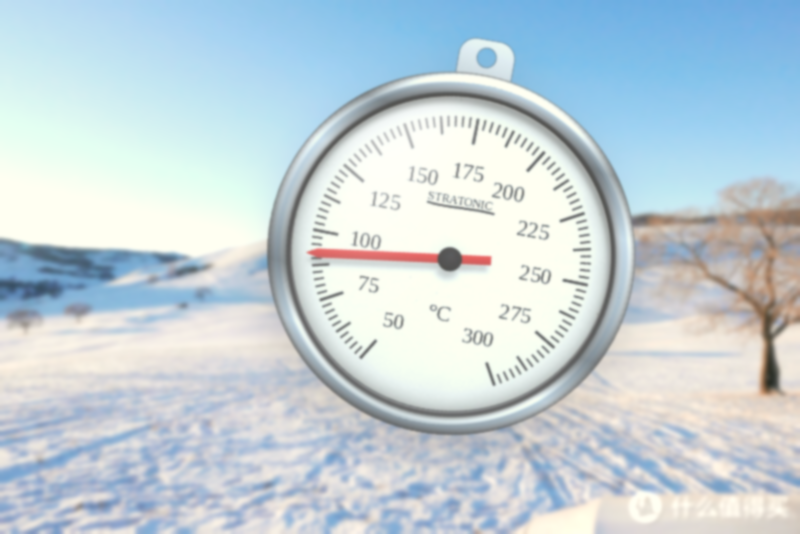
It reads 92.5 °C
